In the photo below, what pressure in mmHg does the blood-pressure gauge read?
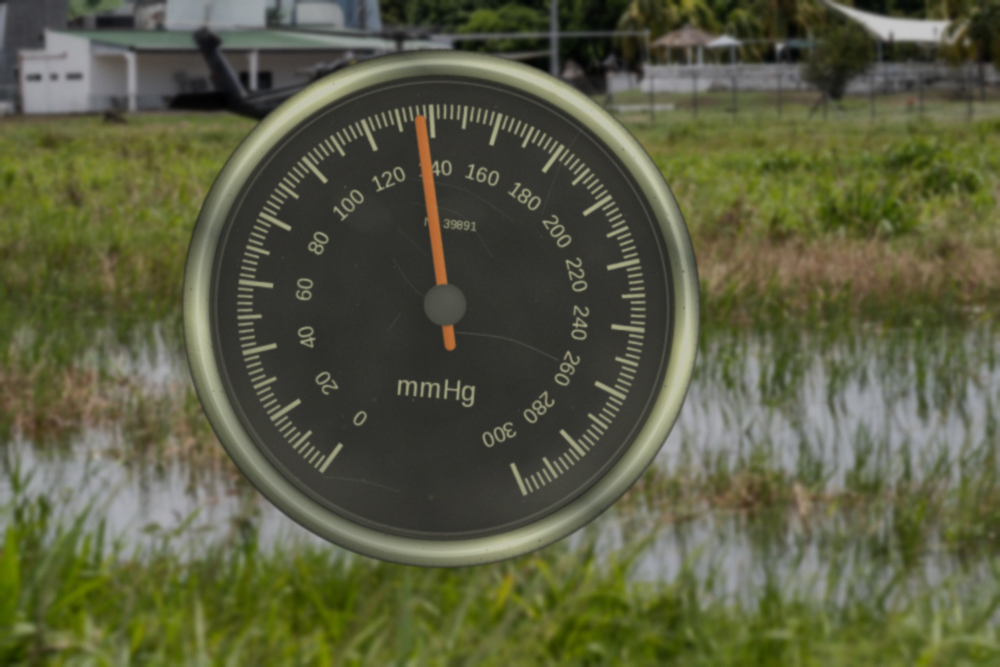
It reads 136 mmHg
